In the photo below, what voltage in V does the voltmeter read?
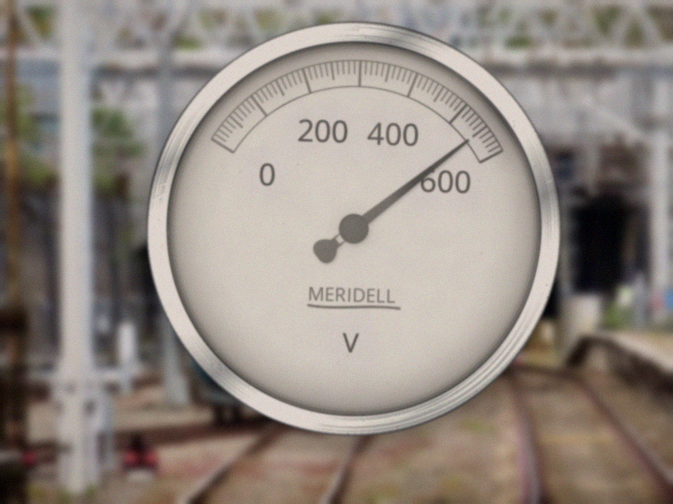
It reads 550 V
